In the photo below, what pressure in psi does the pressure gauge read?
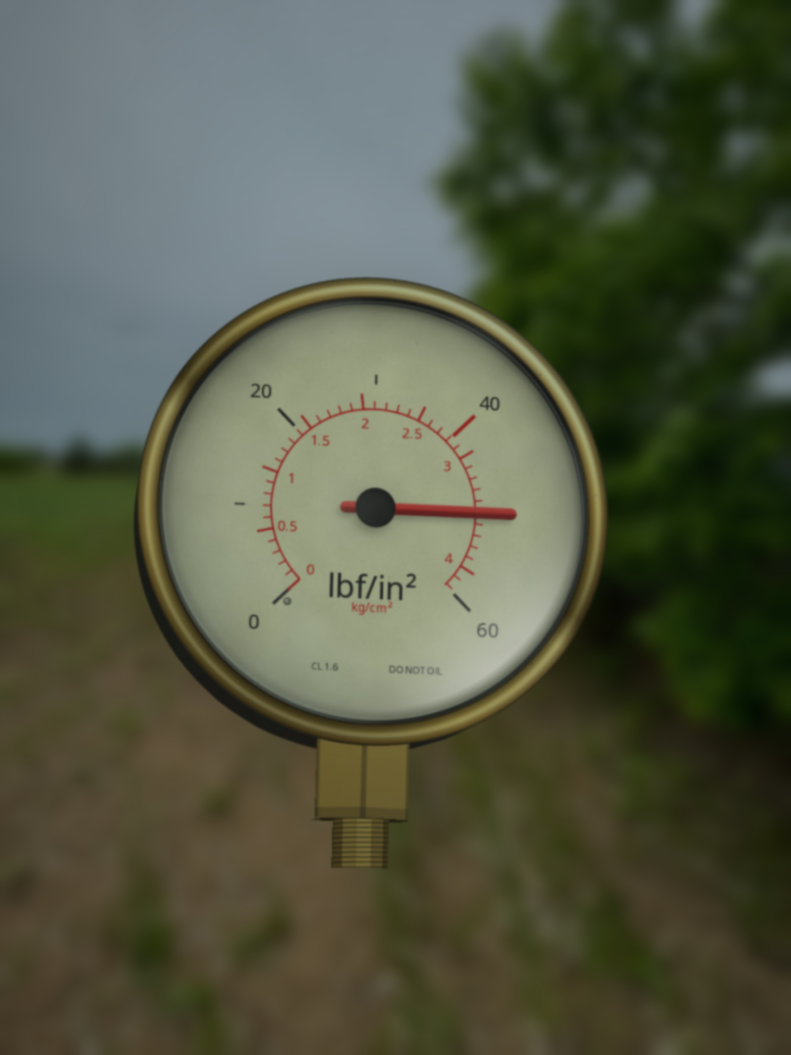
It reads 50 psi
